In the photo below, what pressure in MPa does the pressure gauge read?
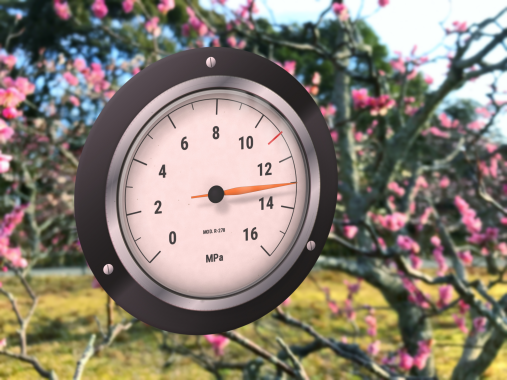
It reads 13 MPa
